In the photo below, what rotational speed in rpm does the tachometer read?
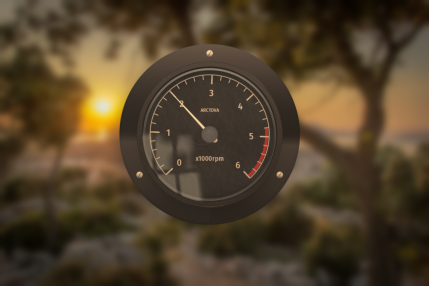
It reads 2000 rpm
